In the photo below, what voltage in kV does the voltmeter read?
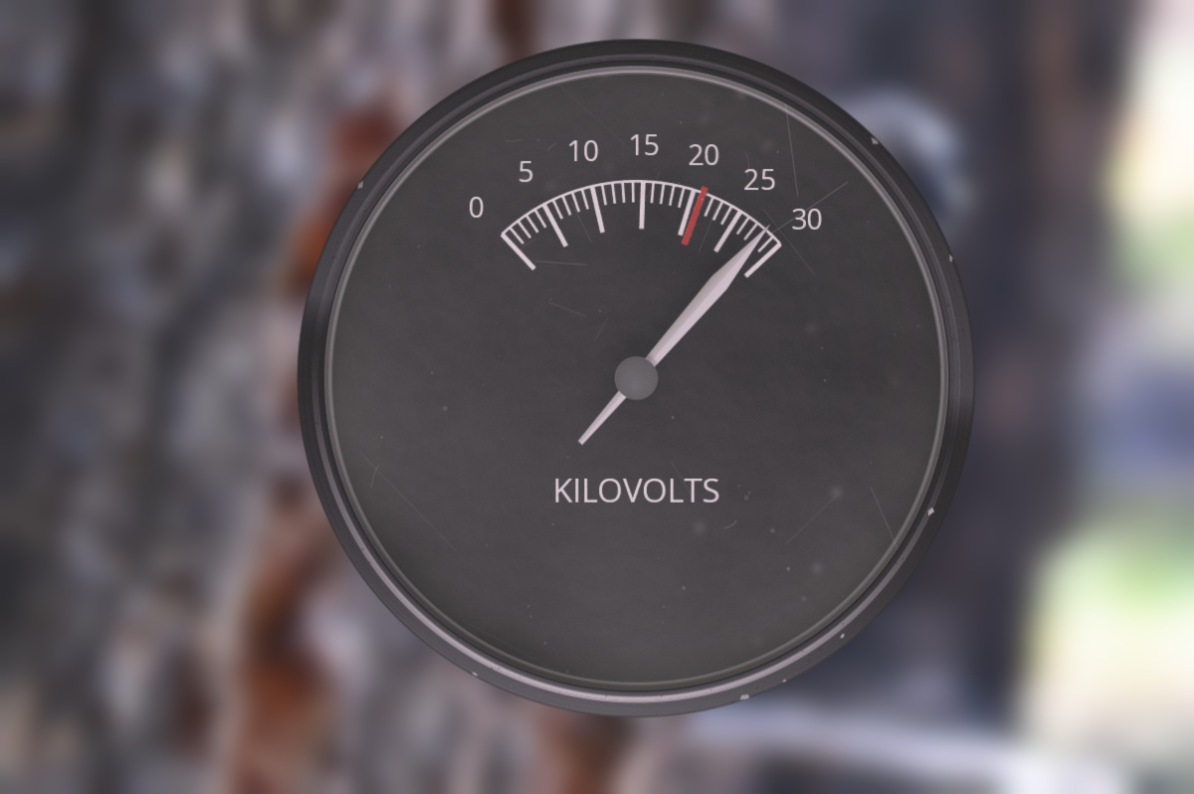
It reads 28 kV
